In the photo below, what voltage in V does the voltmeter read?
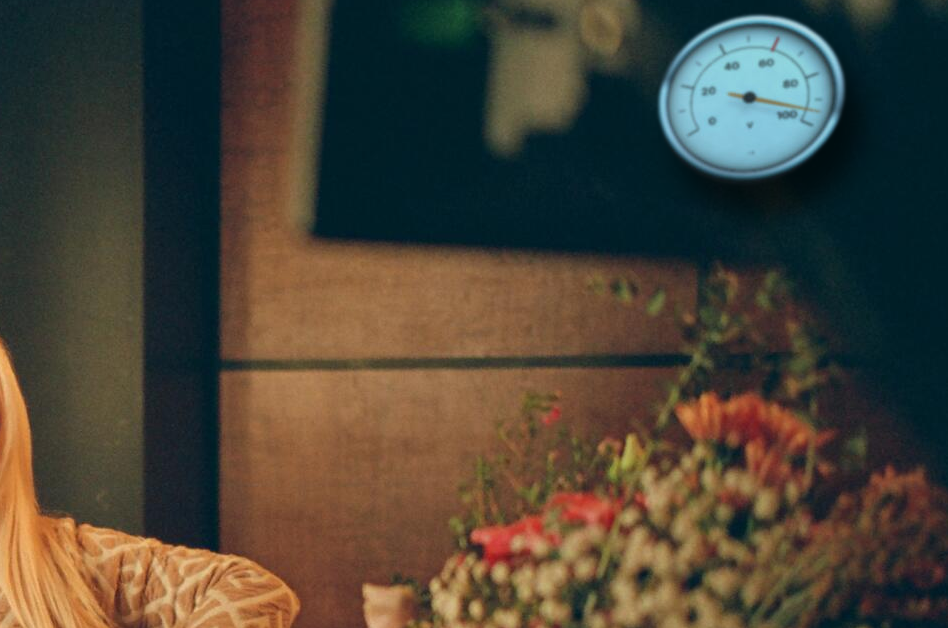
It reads 95 V
